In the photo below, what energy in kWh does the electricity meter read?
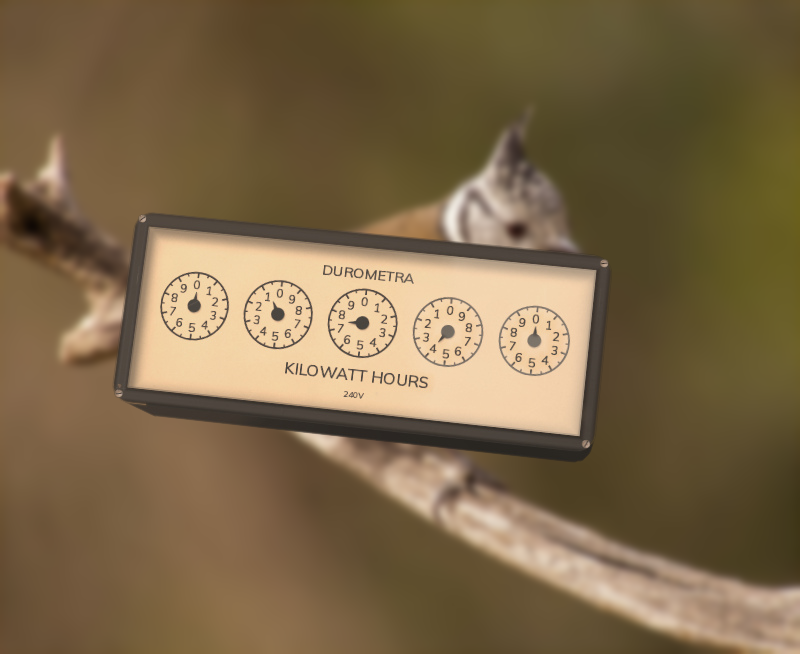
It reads 740 kWh
